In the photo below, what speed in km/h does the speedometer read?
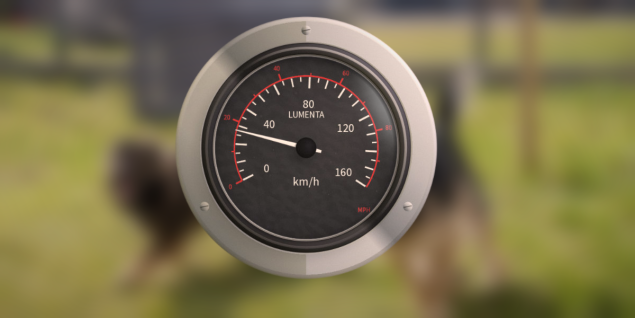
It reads 27.5 km/h
